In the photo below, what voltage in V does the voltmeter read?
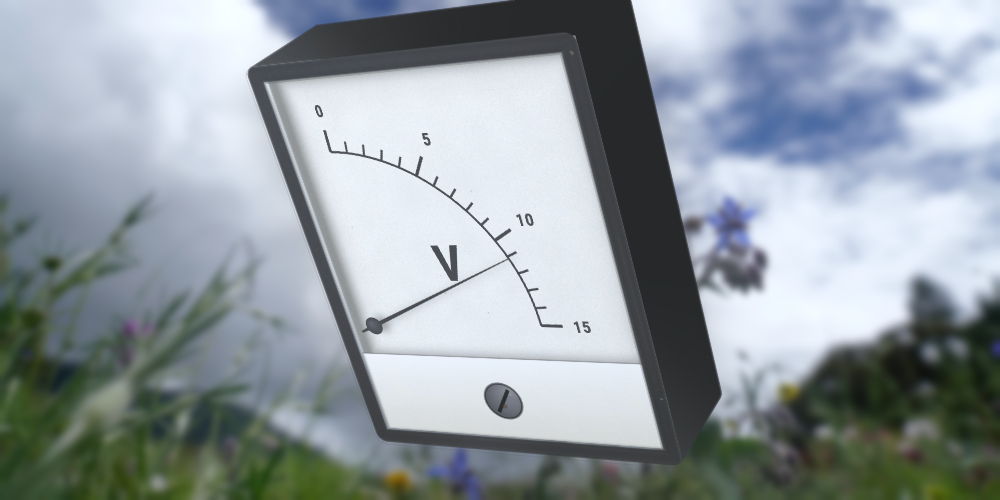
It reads 11 V
